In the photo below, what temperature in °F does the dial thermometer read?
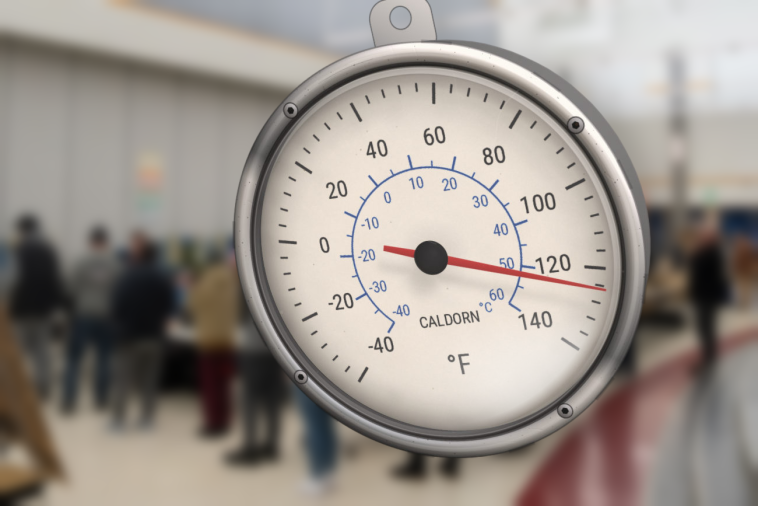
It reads 124 °F
